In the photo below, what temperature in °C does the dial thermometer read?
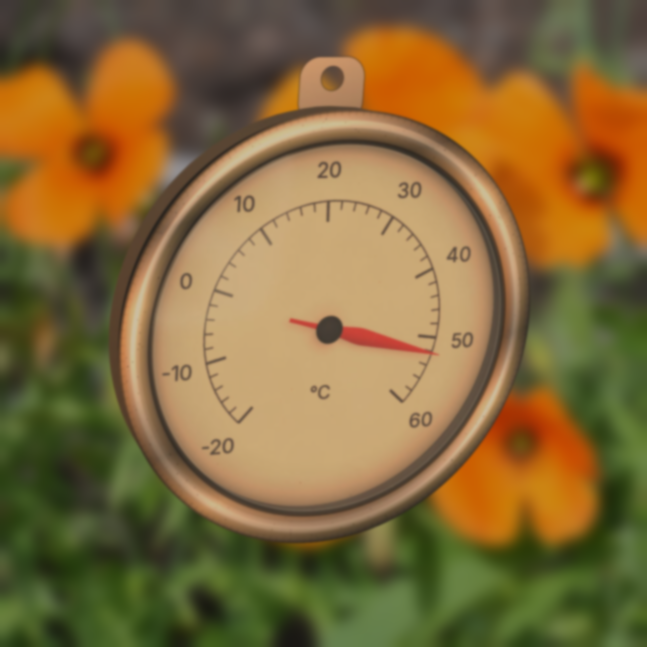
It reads 52 °C
